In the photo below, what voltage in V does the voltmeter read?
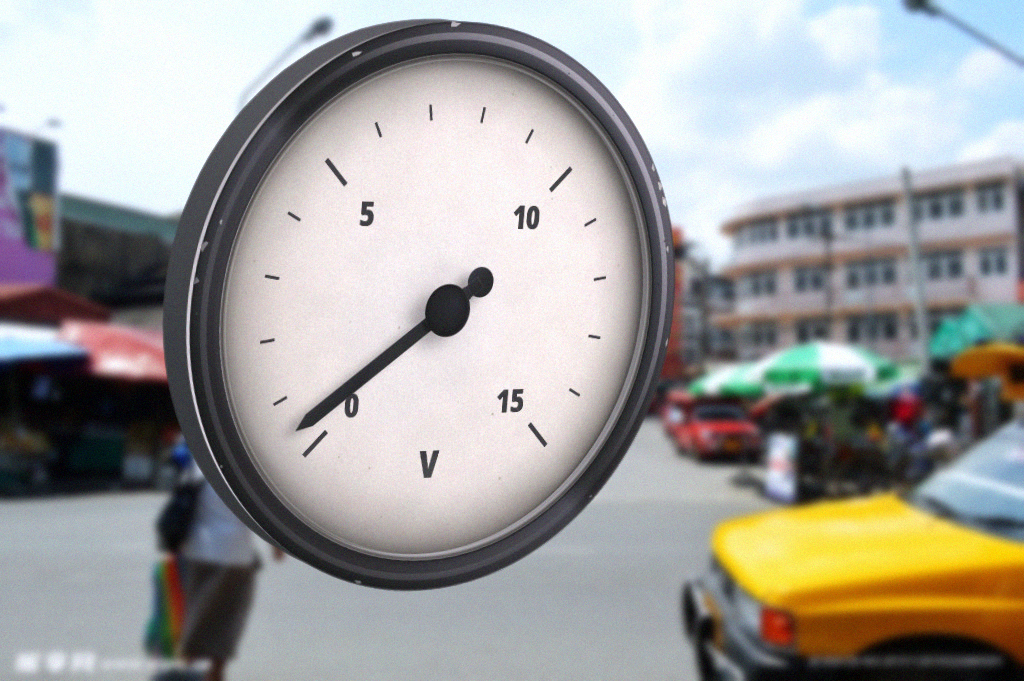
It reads 0.5 V
